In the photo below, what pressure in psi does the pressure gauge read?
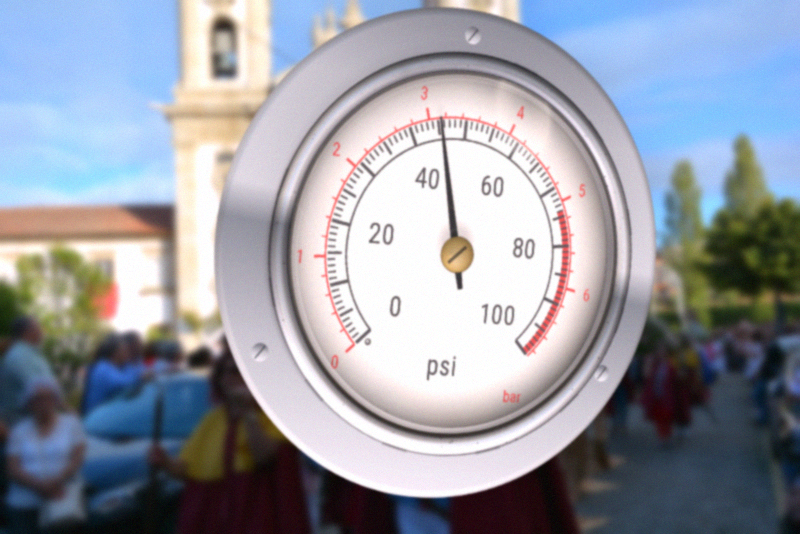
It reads 45 psi
